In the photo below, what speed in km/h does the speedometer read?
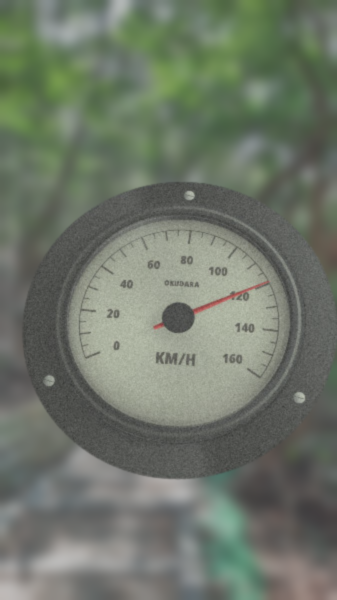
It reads 120 km/h
